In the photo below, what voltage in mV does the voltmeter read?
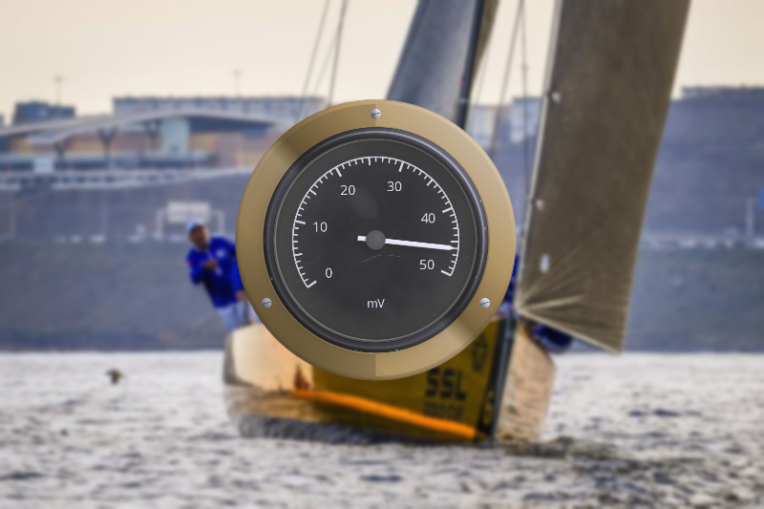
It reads 46 mV
